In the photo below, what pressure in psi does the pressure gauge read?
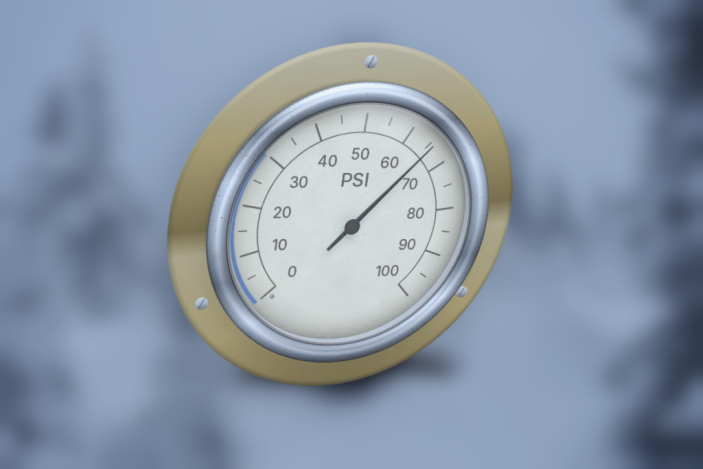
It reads 65 psi
